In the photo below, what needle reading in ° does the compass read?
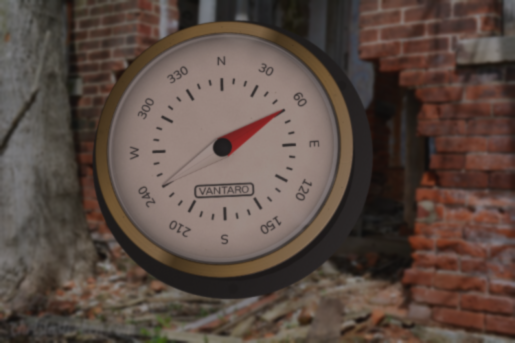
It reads 60 °
